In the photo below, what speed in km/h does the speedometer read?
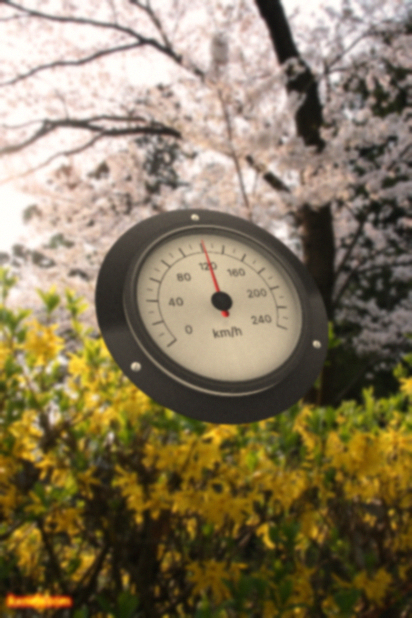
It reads 120 km/h
